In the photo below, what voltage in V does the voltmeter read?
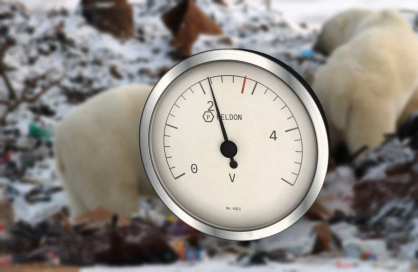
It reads 2.2 V
